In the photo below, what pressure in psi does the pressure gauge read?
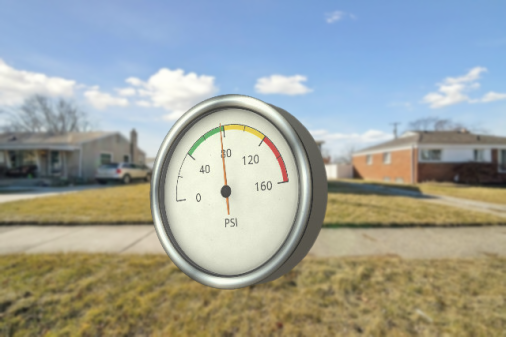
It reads 80 psi
